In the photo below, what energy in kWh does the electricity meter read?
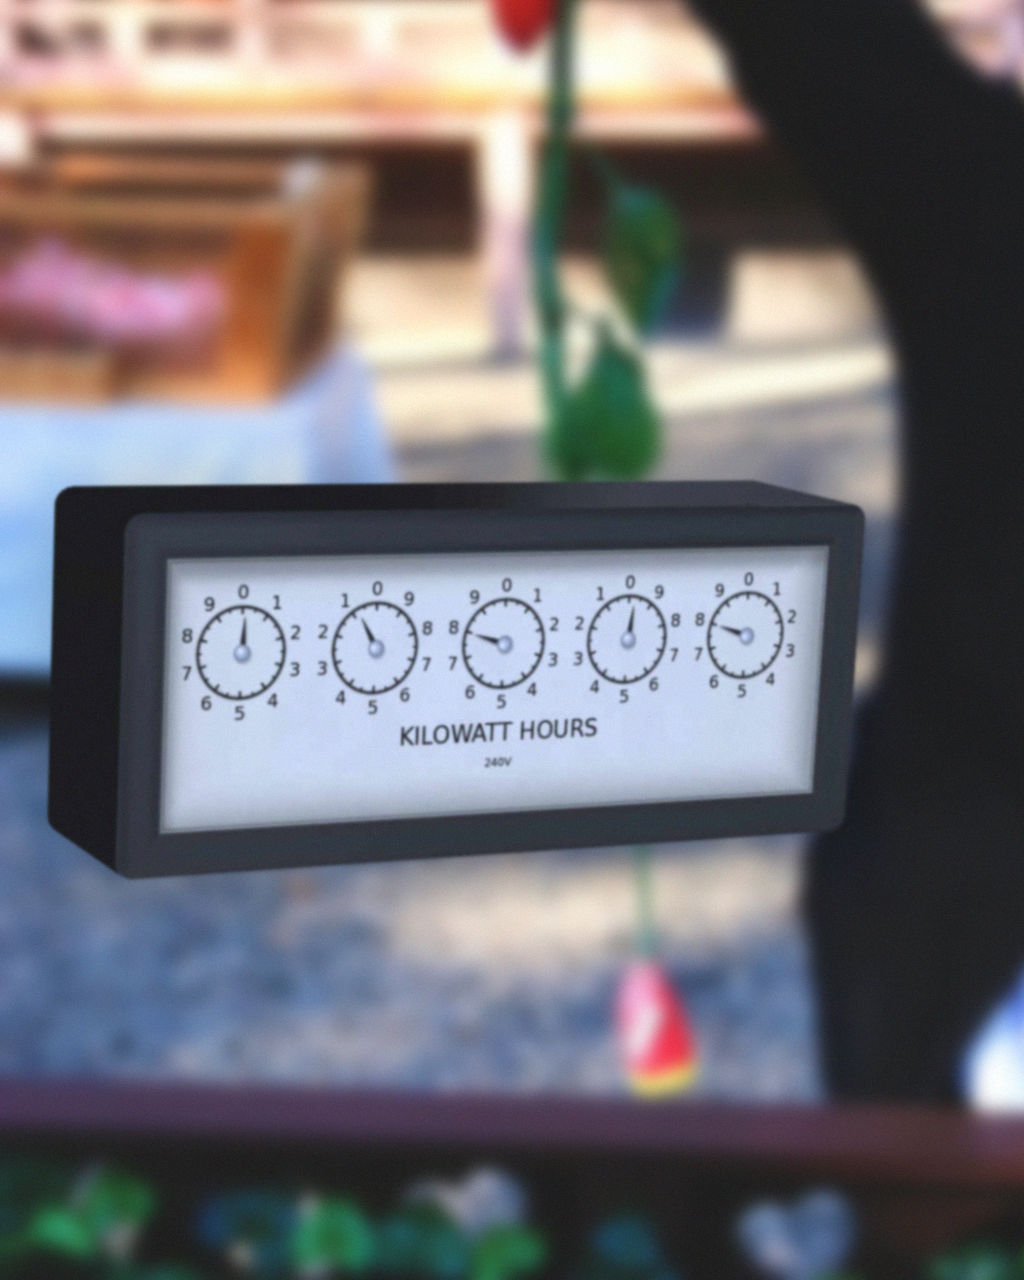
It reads 798 kWh
